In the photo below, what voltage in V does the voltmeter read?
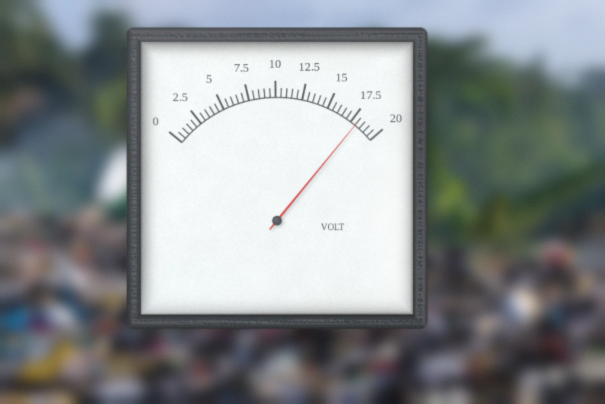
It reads 18 V
